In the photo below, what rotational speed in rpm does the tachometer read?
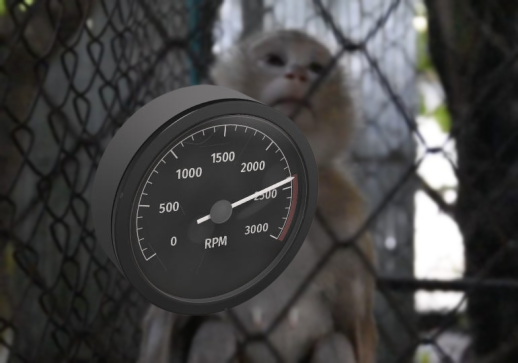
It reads 2400 rpm
